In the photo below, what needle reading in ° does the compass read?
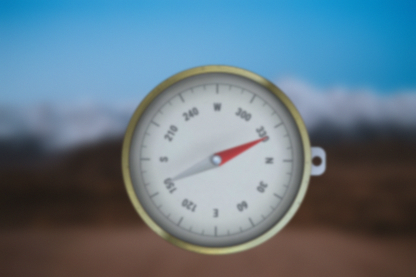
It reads 335 °
